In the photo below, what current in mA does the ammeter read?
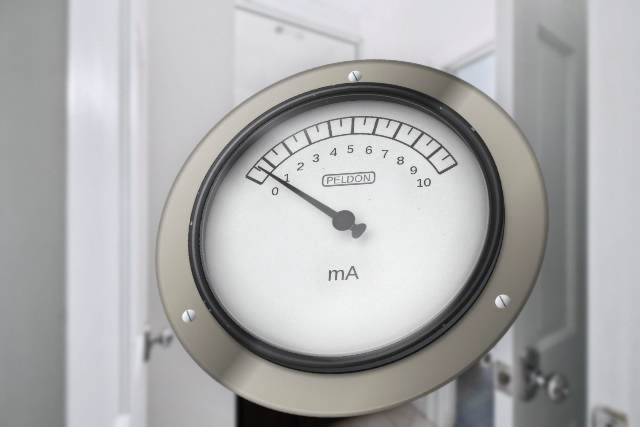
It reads 0.5 mA
